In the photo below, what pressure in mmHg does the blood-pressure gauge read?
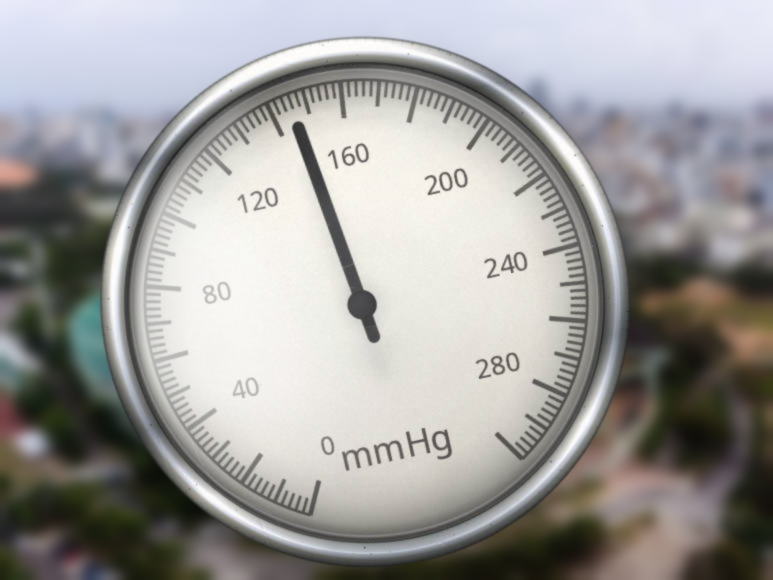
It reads 146 mmHg
